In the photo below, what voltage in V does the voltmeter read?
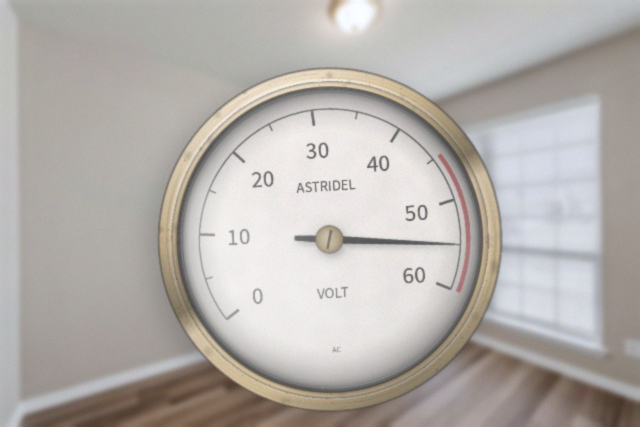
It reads 55 V
